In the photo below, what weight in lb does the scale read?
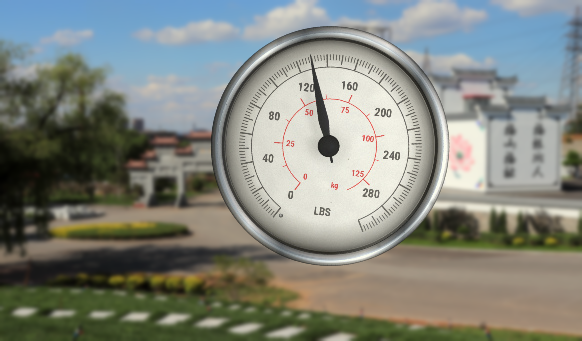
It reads 130 lb
